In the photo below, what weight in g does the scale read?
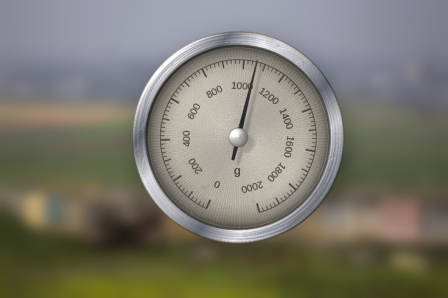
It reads 1060 g
